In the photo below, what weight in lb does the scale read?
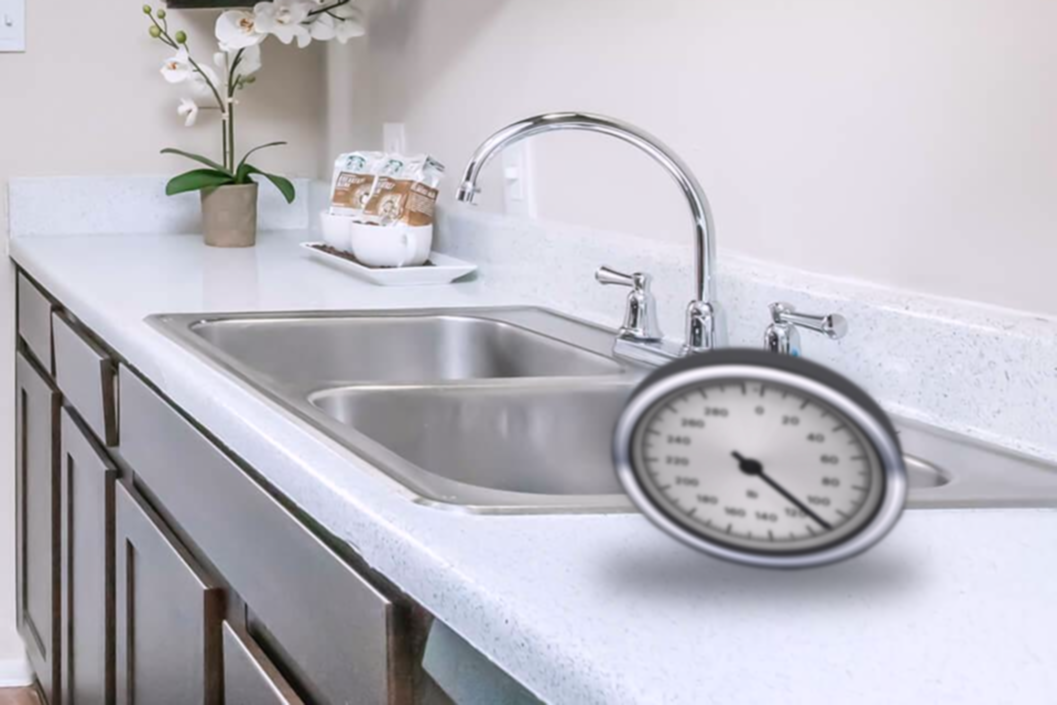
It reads 110 lb
